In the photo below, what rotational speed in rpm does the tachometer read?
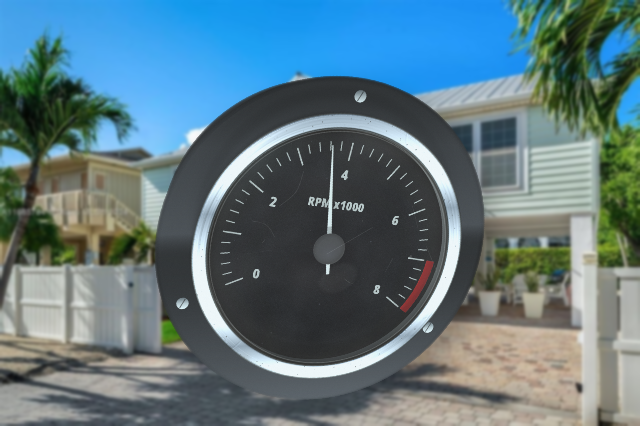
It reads 3600 rpm
